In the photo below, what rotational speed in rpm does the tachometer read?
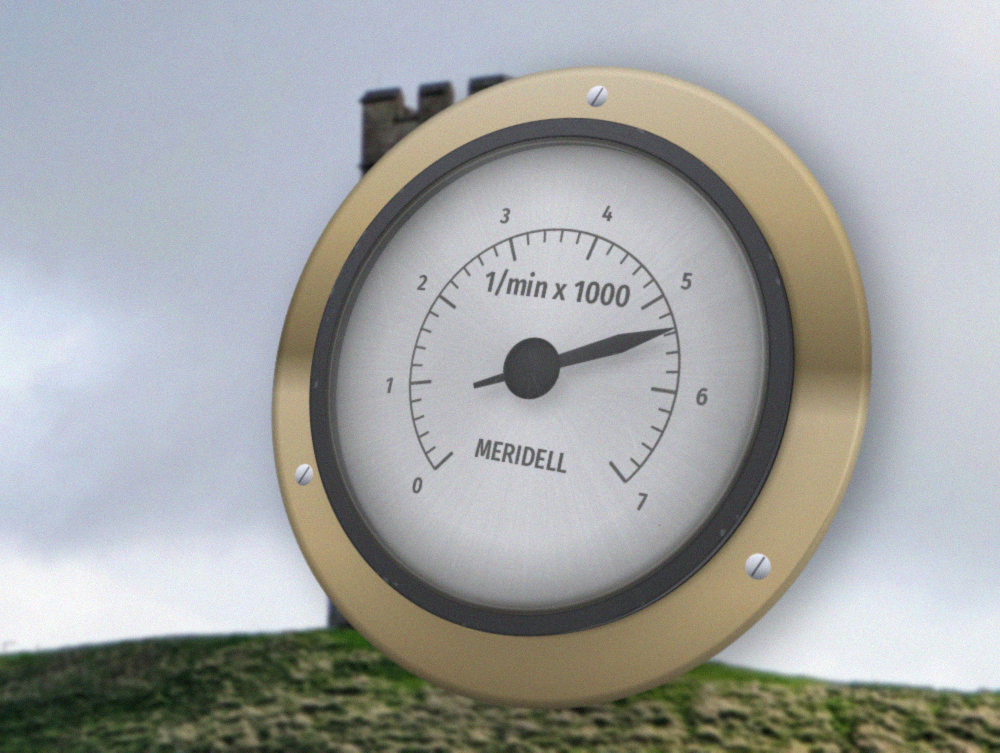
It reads 5400 rpm
